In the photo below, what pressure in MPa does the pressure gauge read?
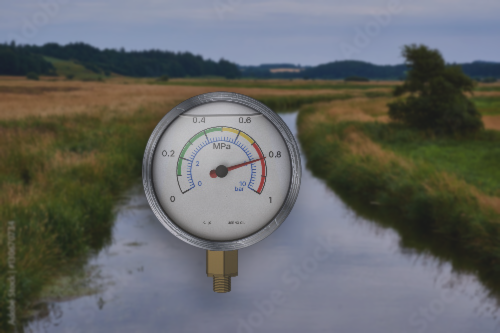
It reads 0.8 MPa
